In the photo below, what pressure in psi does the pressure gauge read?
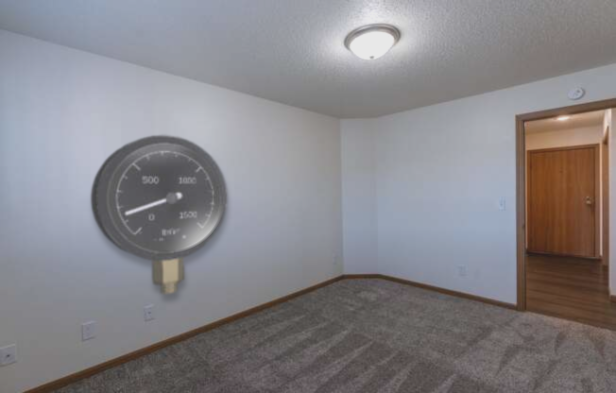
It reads 150 psi
